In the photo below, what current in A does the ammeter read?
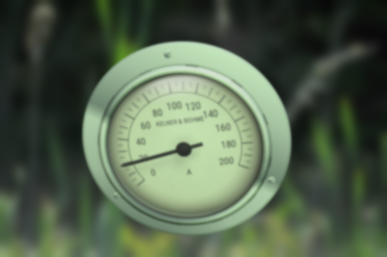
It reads 20 A
